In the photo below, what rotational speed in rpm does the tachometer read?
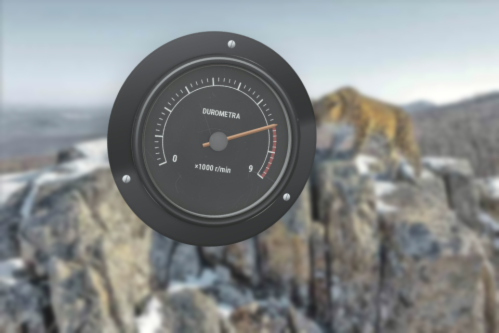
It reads 7000 rpm
